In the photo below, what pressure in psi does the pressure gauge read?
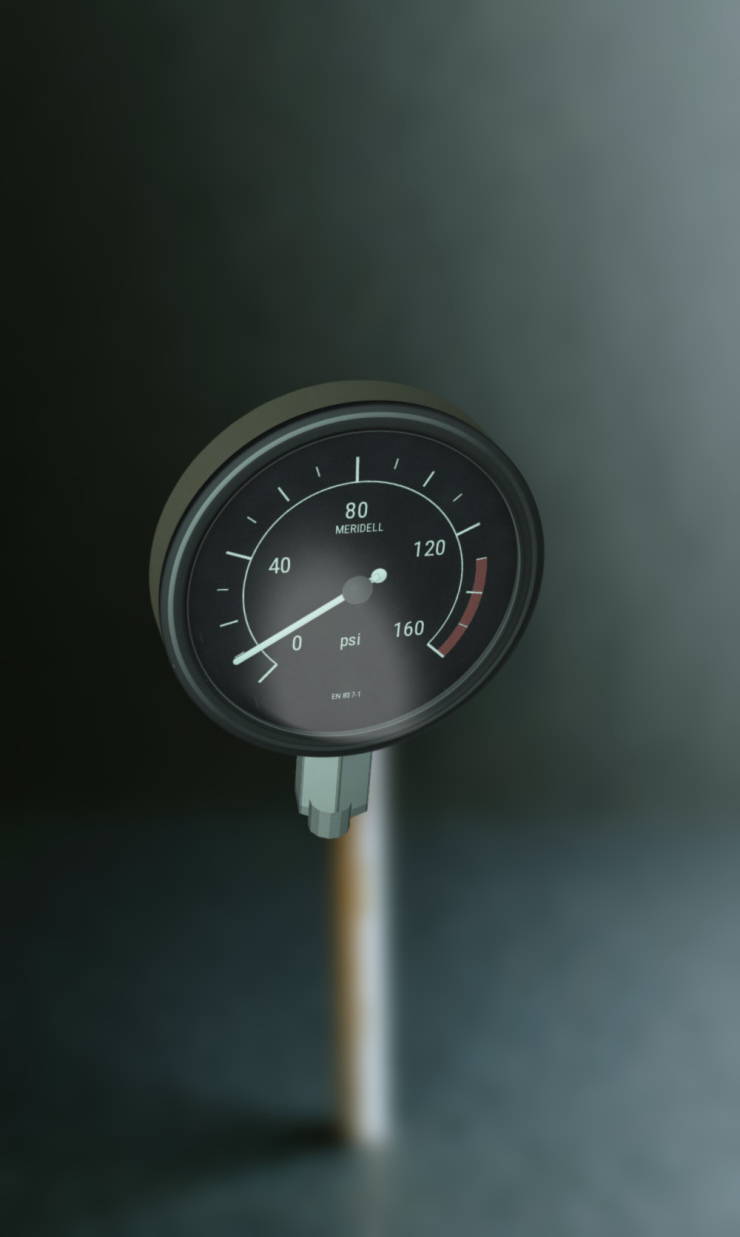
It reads 10 psi
